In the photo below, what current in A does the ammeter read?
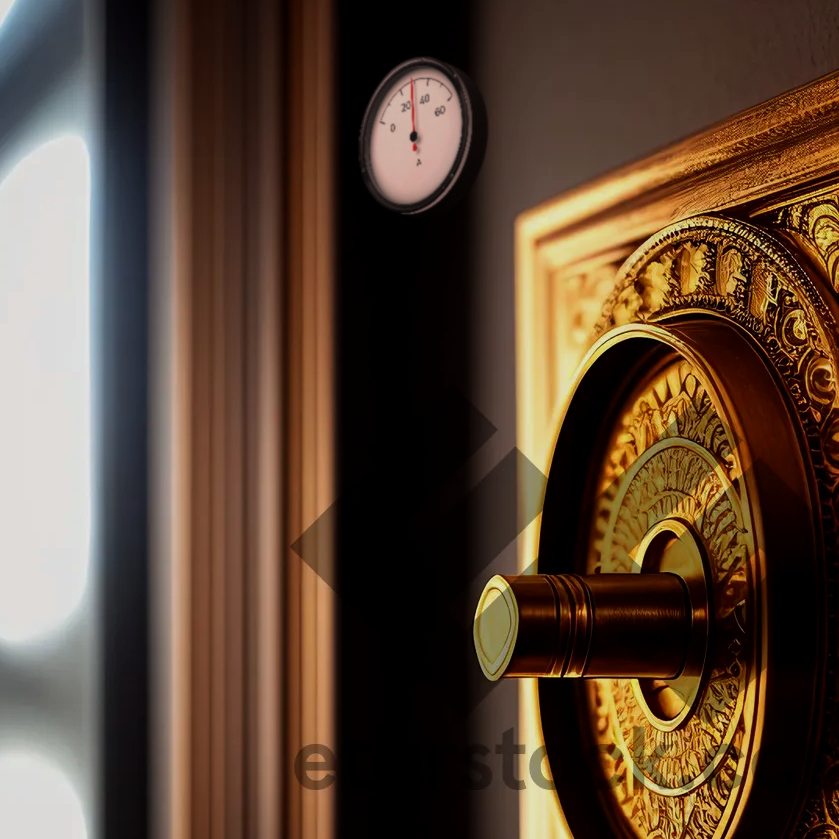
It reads 30 A
